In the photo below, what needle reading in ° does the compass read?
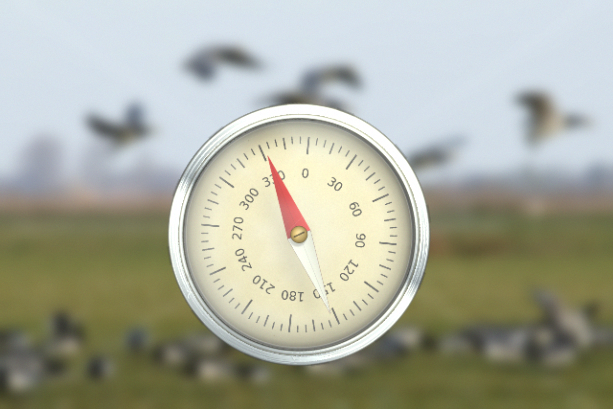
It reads 332.5 °
